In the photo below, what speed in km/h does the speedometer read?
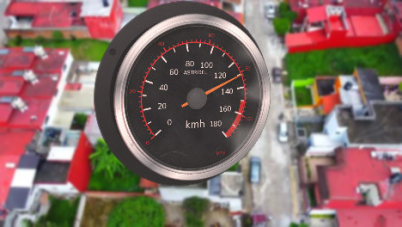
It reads 130 km/h
